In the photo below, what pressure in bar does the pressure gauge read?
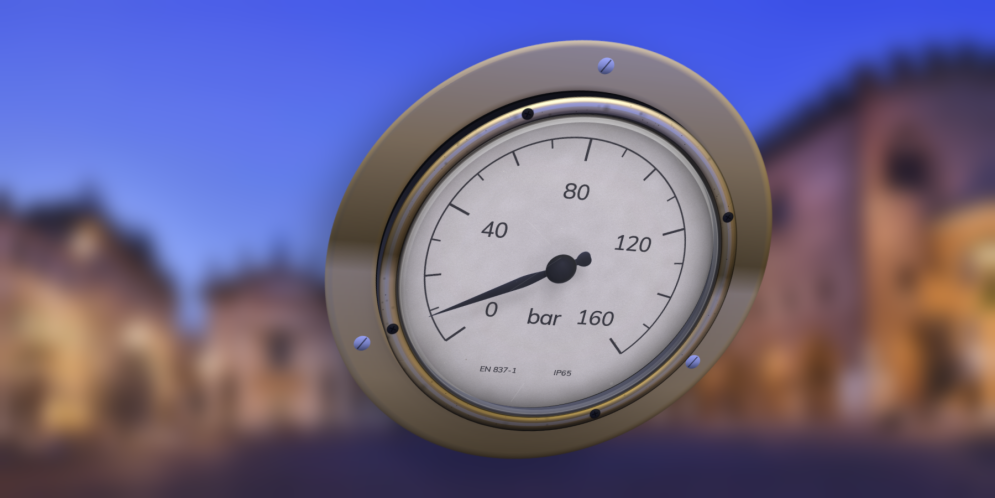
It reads 10 bar
